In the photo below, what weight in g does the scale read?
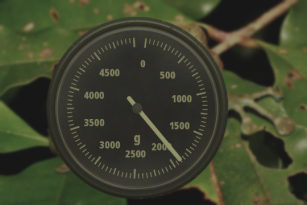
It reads 1900 g
